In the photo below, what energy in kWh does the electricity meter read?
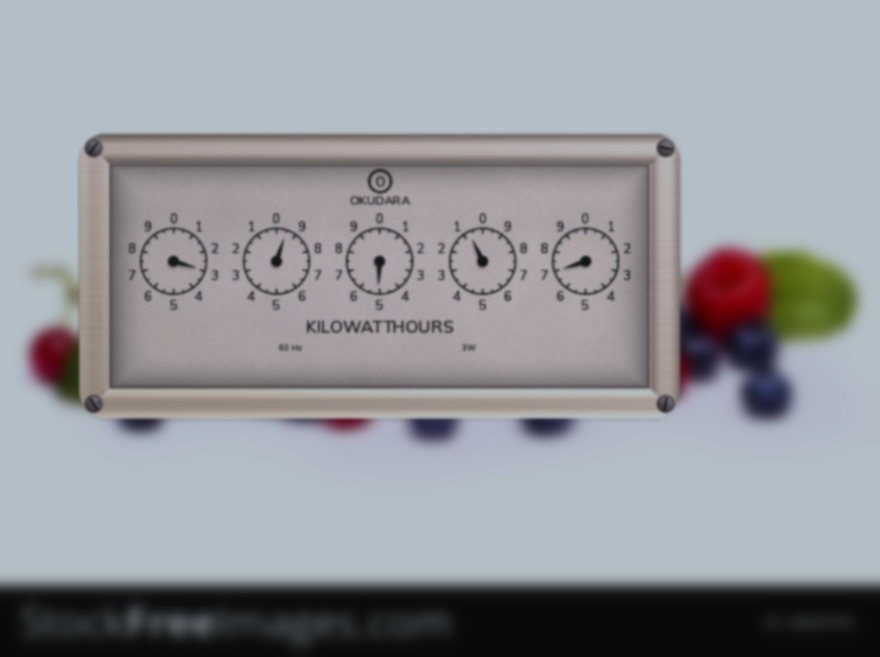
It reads 29507 kWh
